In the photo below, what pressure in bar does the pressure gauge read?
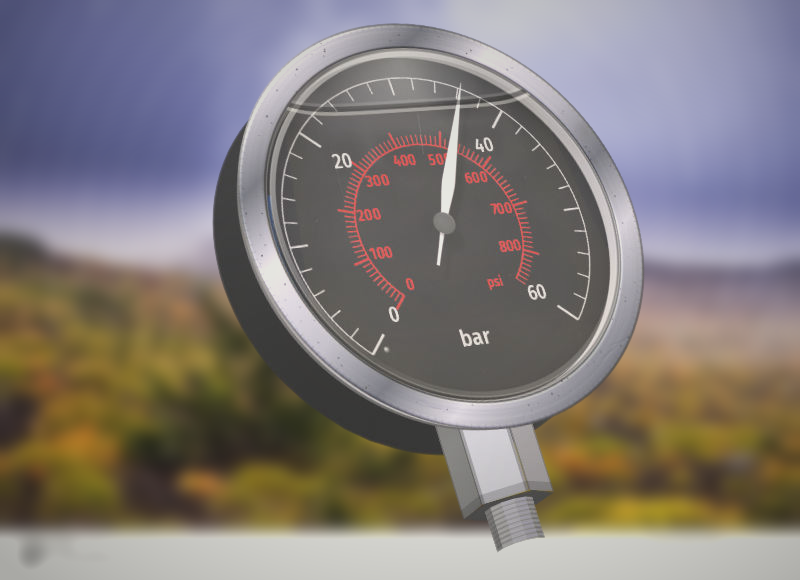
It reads 36 bar
